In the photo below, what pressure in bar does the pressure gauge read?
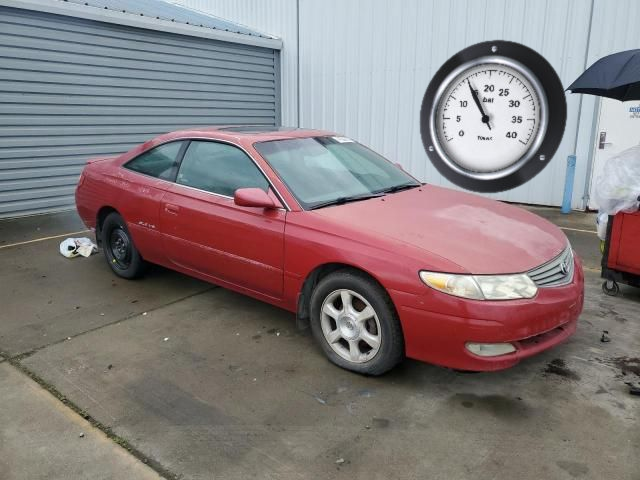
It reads 15 bar
